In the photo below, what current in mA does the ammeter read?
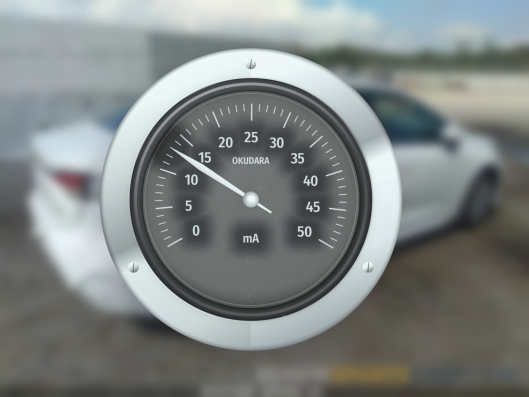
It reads 13 mA
